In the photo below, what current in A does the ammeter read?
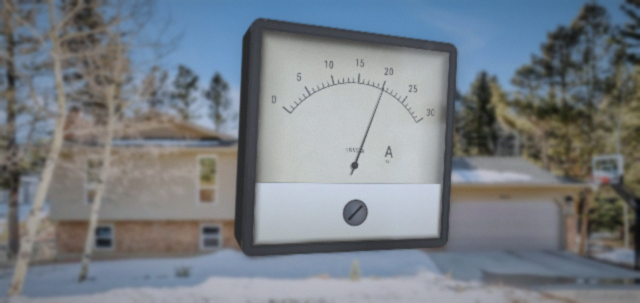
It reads 20 A
